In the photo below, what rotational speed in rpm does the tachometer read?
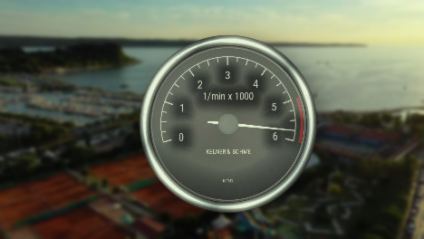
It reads 5750 rpm
